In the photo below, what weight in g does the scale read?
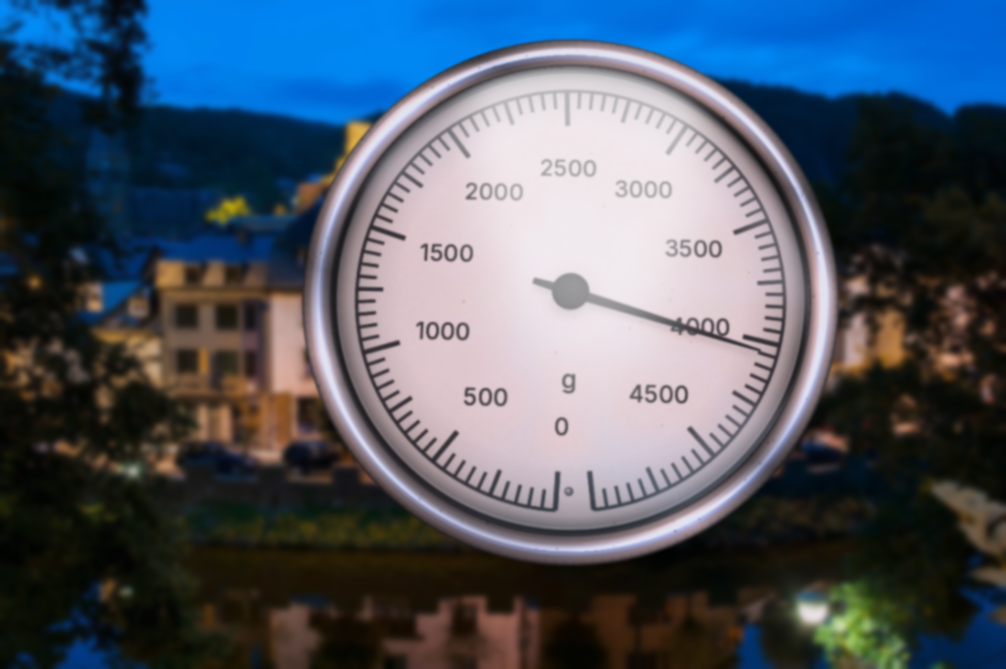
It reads 4050 g
